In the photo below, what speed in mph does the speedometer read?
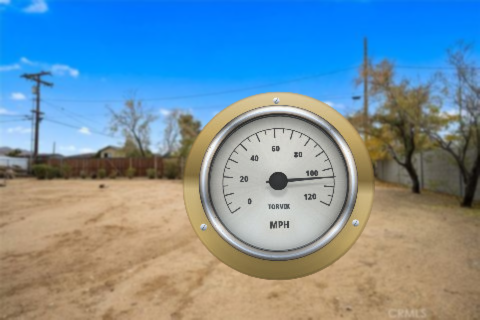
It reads 105 mph
